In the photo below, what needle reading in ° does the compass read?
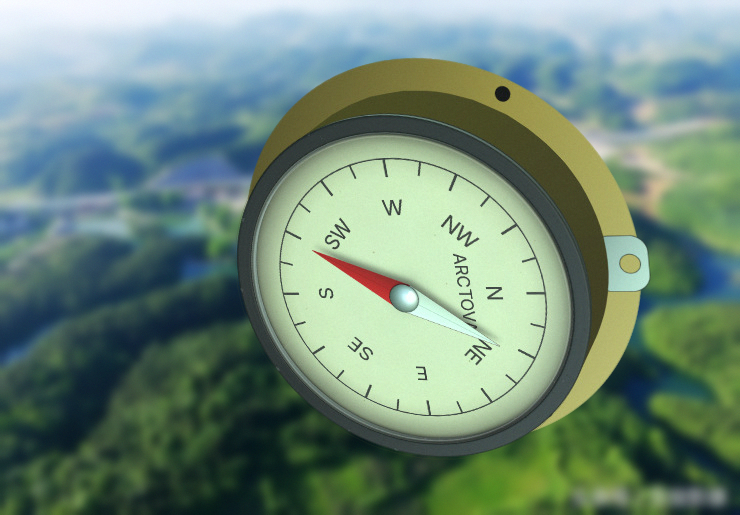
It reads 210 °
